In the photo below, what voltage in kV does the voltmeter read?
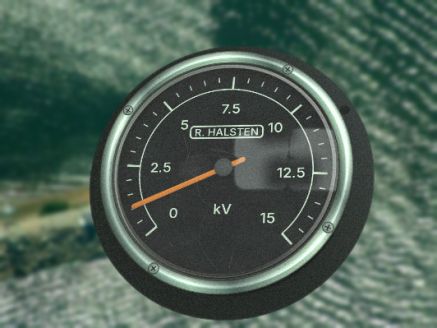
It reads 1 kV
